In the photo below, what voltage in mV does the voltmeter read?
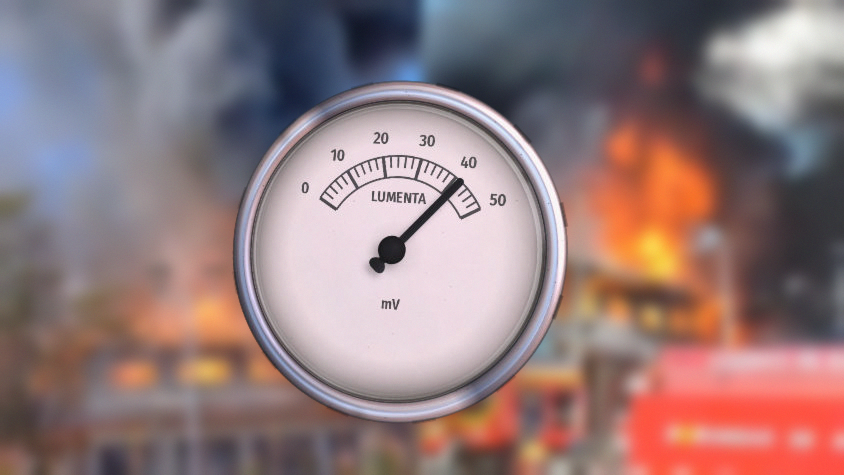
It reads 42 mV
